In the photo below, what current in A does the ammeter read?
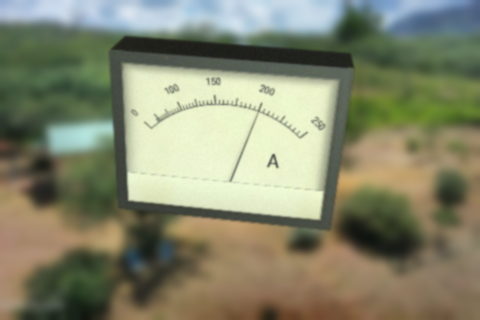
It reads 200 A
